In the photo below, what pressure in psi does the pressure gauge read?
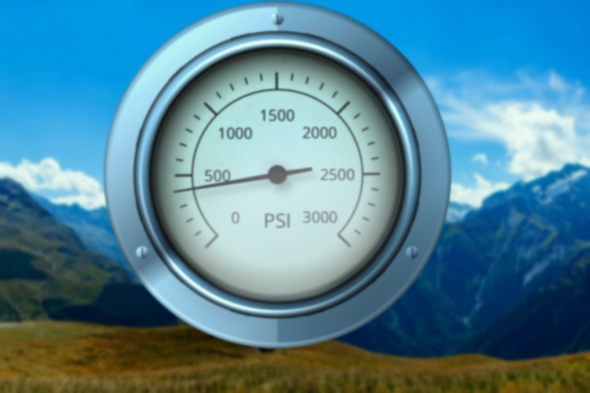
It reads 400 psi
